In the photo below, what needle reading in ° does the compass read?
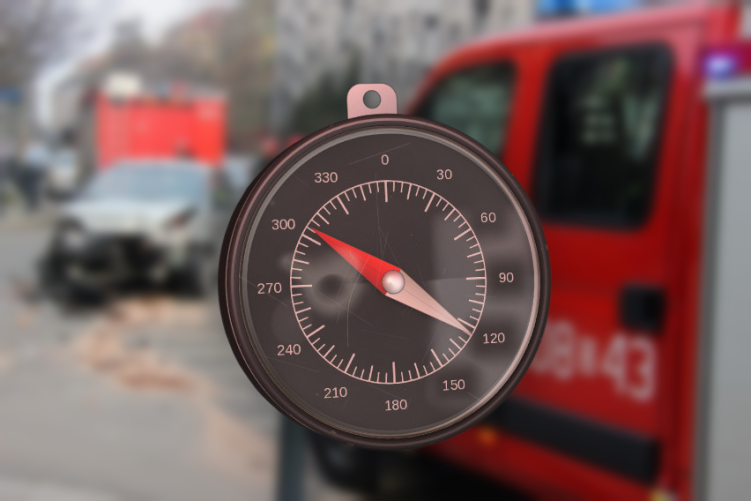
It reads 305 °
